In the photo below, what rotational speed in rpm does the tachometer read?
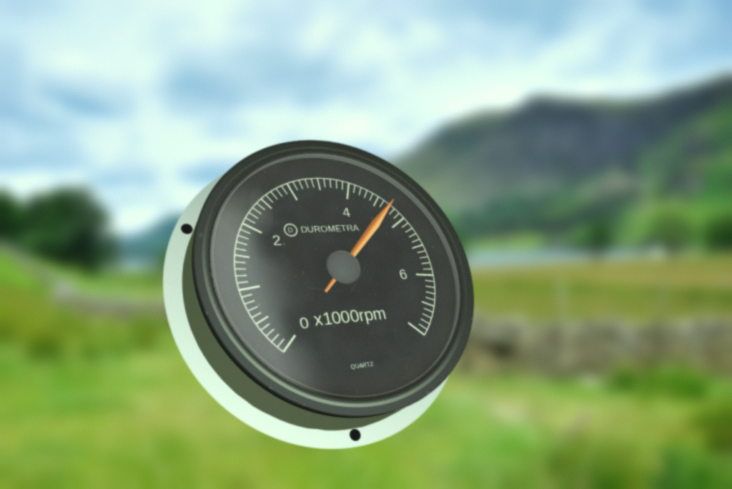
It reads 4700 rpm
